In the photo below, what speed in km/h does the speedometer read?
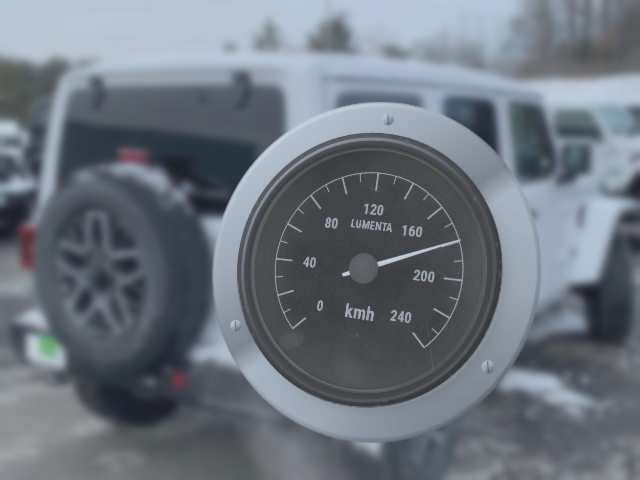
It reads 180 km/h
